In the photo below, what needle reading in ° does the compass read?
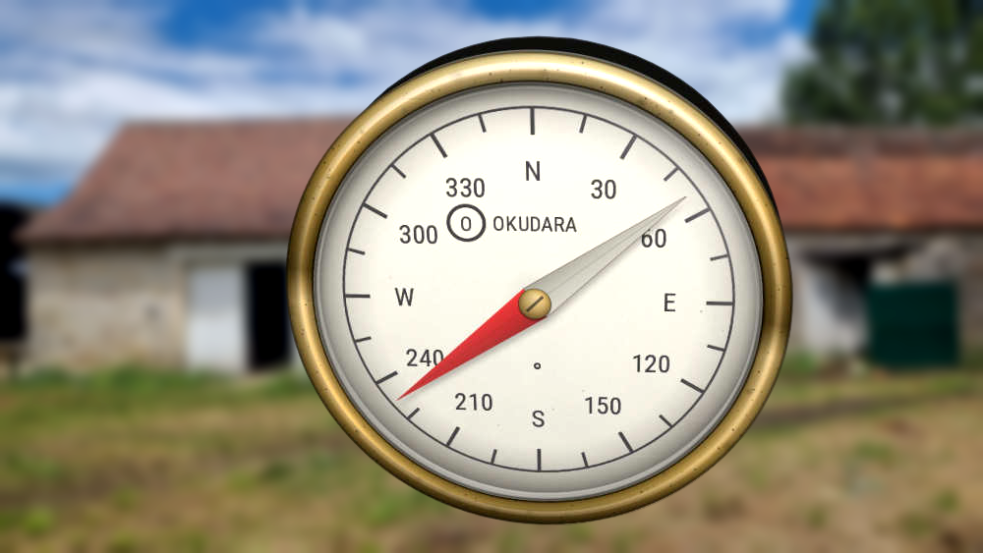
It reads 232.5 °
